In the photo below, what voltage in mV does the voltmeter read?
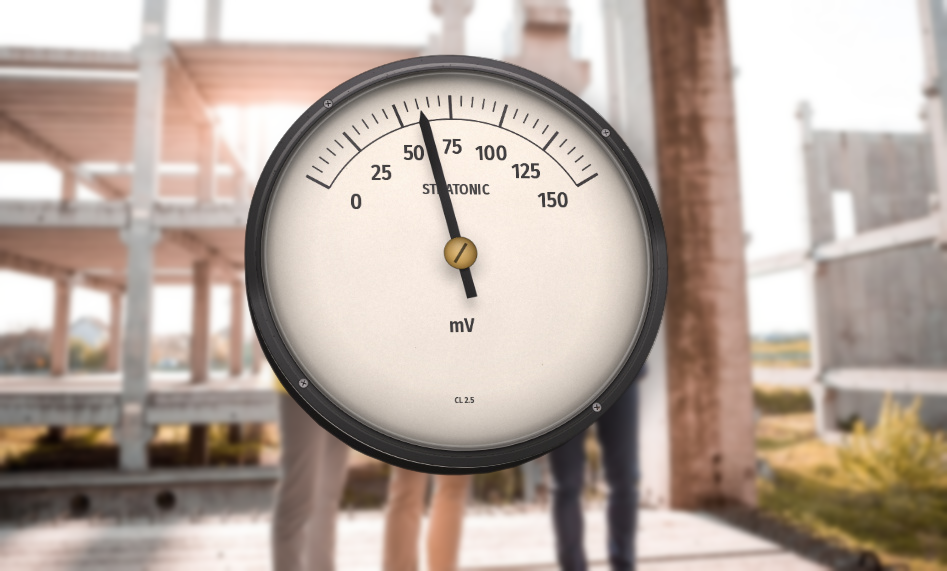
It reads 60 mV
